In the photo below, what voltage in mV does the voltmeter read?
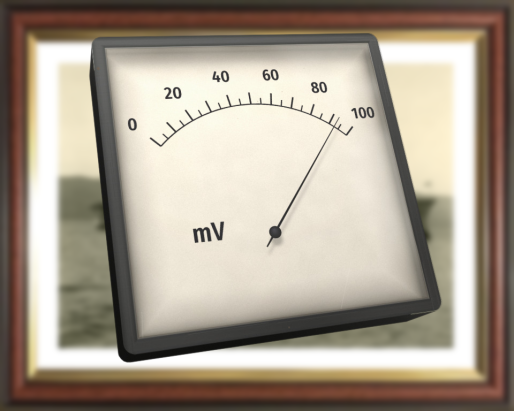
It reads 92.5 mV
